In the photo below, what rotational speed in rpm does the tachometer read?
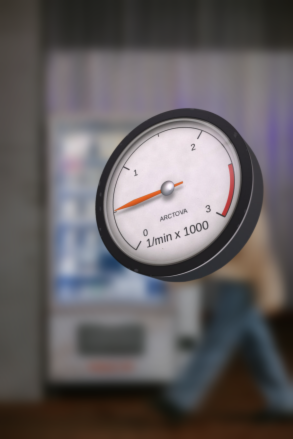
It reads 500 rpm
